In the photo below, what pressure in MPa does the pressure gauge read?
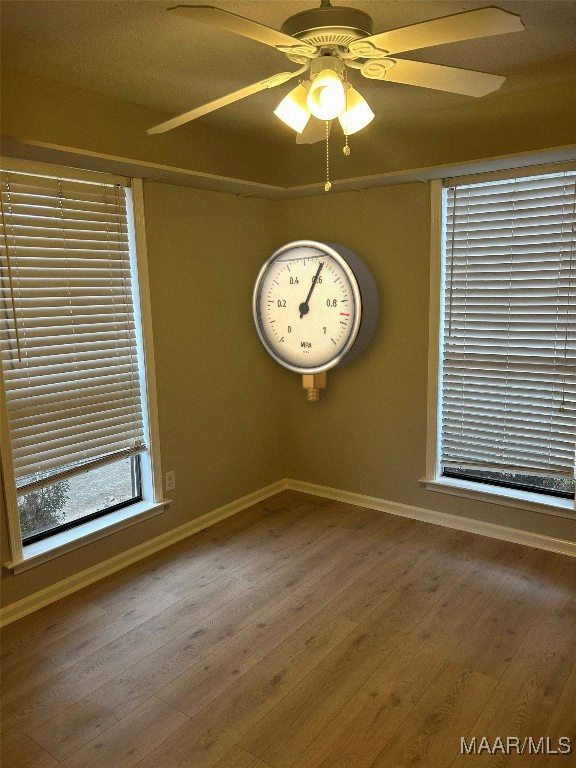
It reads 0.6 MPa
